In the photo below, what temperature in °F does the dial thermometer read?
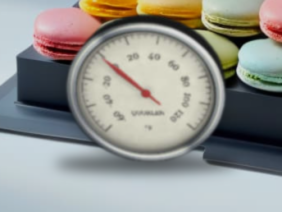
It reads 0 °F
